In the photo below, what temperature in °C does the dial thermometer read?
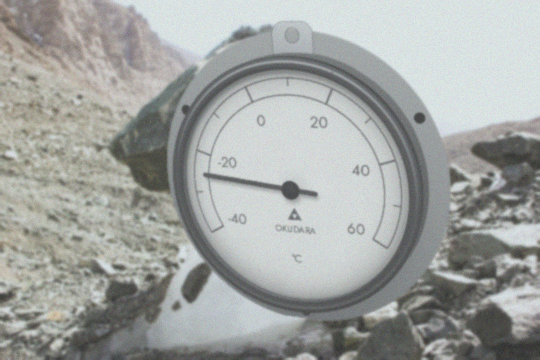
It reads -25 °C
